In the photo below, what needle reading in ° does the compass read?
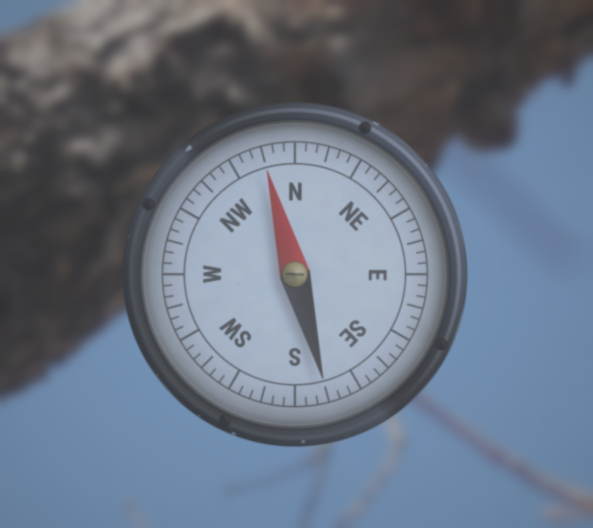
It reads 345 °
